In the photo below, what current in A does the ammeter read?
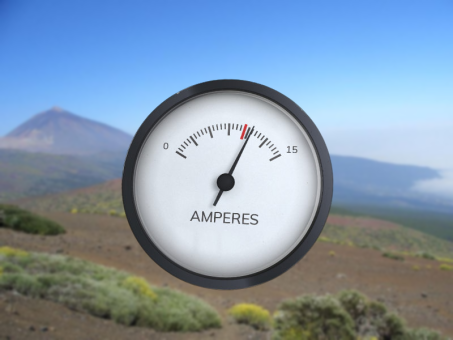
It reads 10.5 A
